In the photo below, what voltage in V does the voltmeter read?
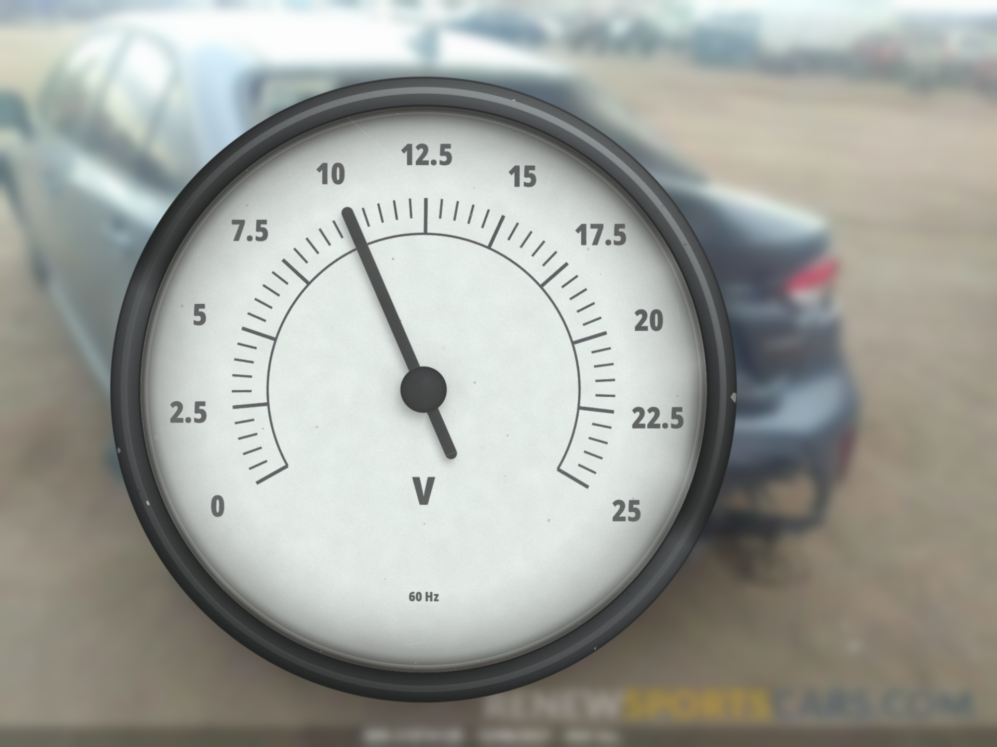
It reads 10 V
